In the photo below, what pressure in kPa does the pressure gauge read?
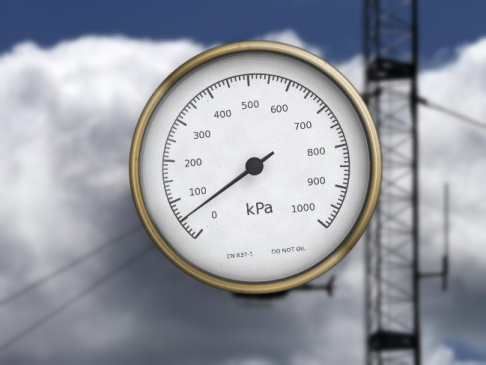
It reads 50 kPa
